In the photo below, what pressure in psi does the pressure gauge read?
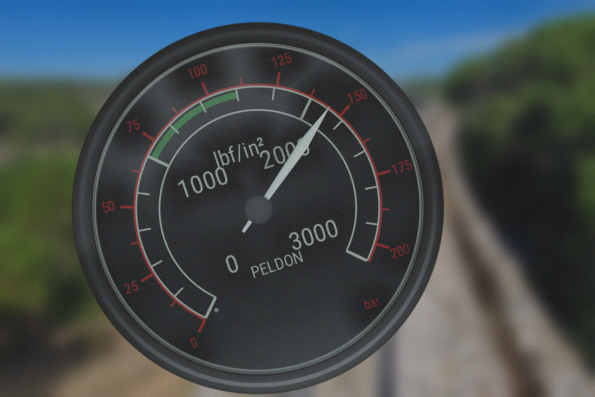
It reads 2100 psi
